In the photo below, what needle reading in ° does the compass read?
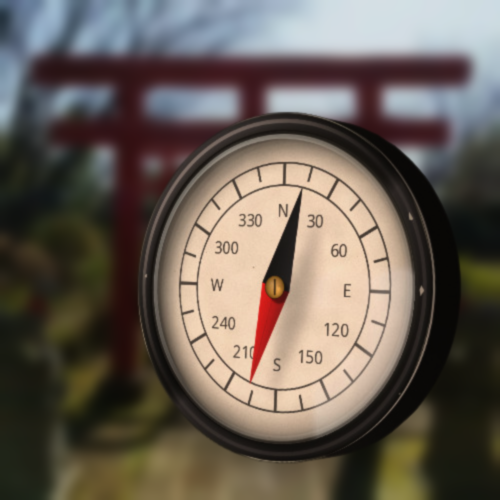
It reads 195 °
